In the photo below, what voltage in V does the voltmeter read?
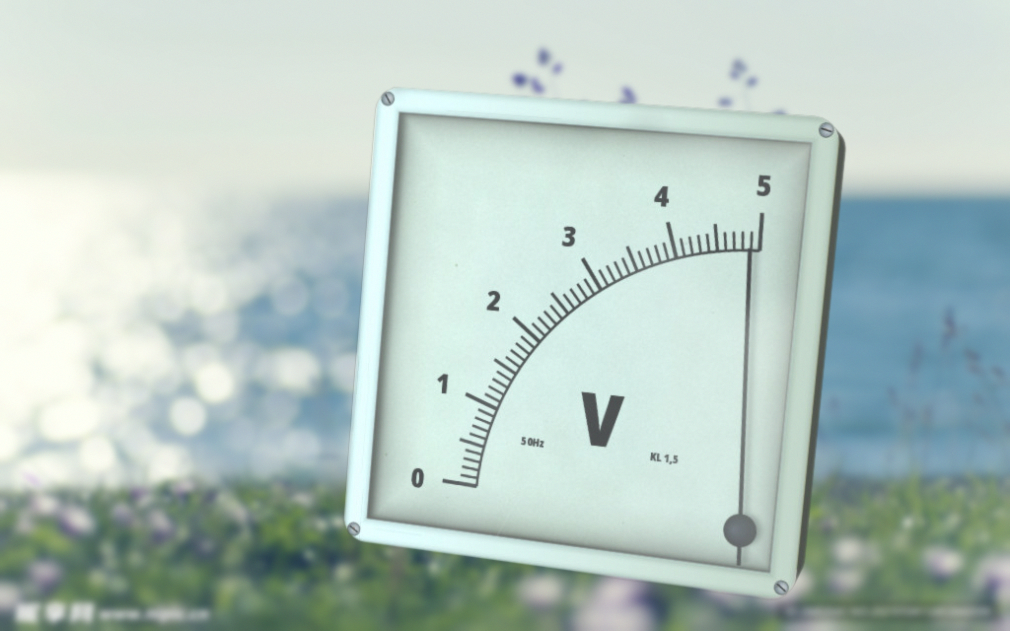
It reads 4.9 V
